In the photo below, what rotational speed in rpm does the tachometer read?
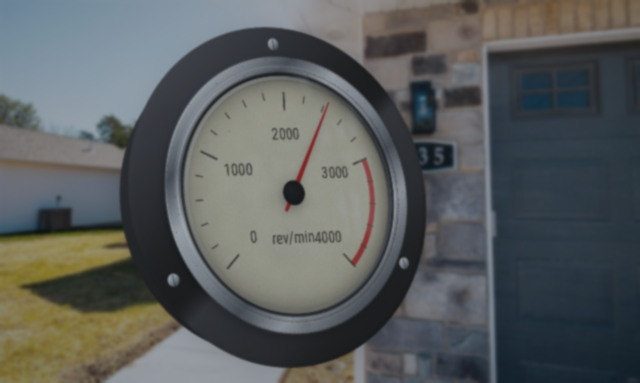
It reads 2400 rpm
